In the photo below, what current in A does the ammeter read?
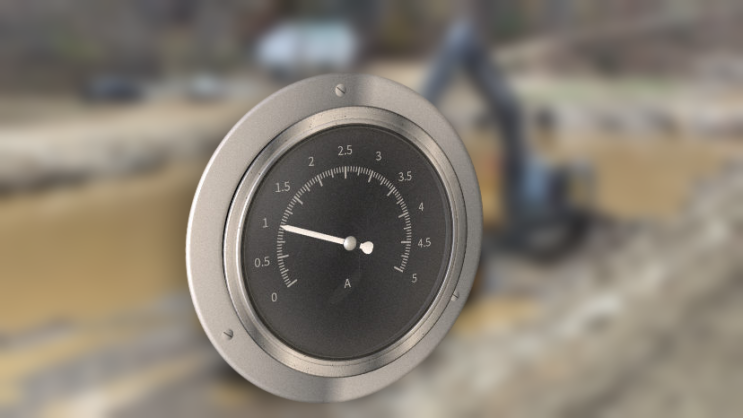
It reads 1 A
